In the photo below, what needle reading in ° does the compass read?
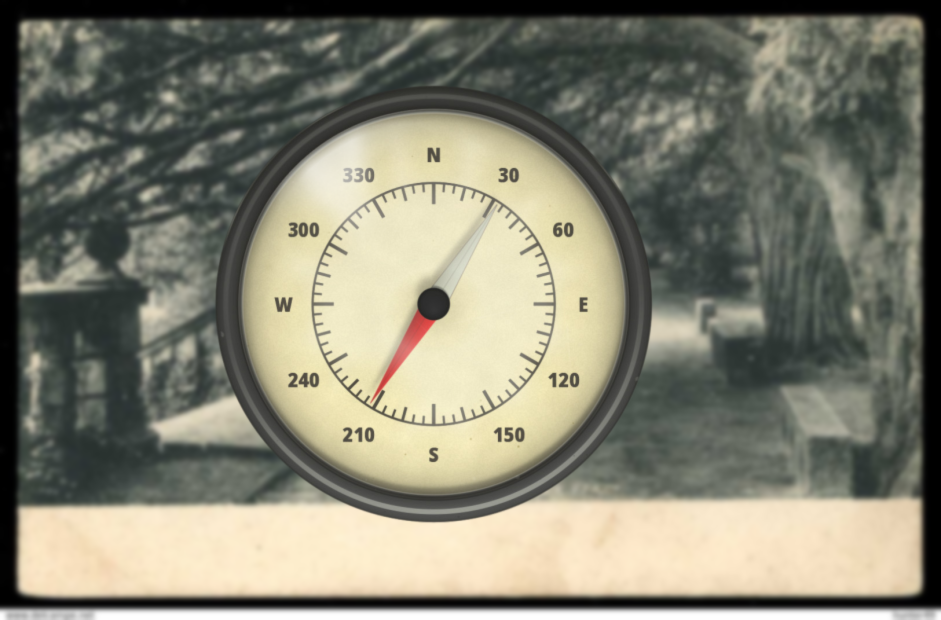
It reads 212.5 °
